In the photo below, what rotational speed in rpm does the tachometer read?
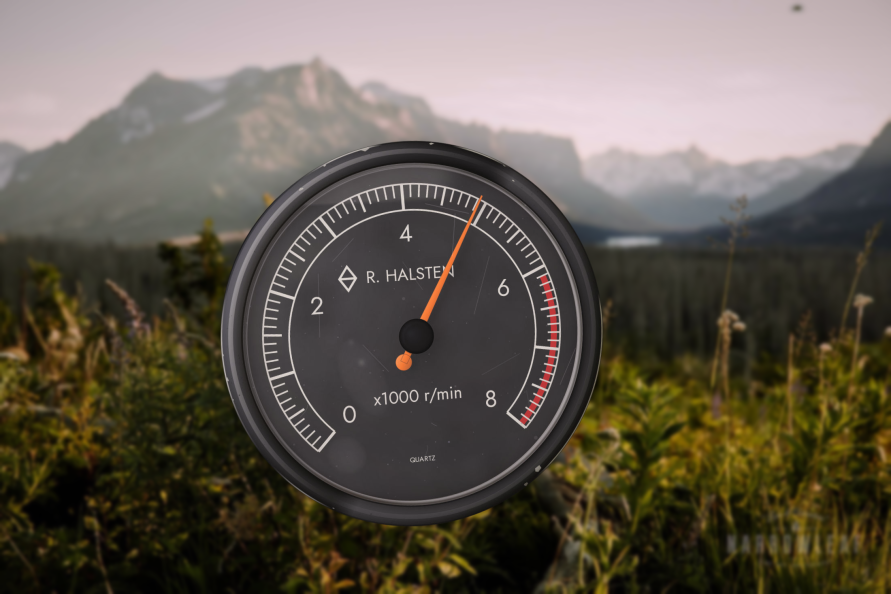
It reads 4900 rpm
